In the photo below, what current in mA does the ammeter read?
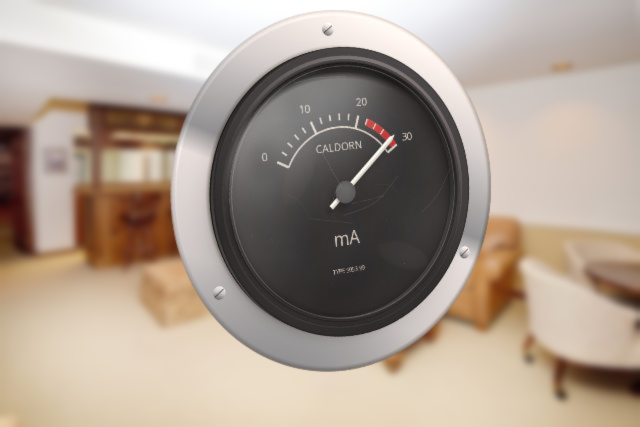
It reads 28 mA
